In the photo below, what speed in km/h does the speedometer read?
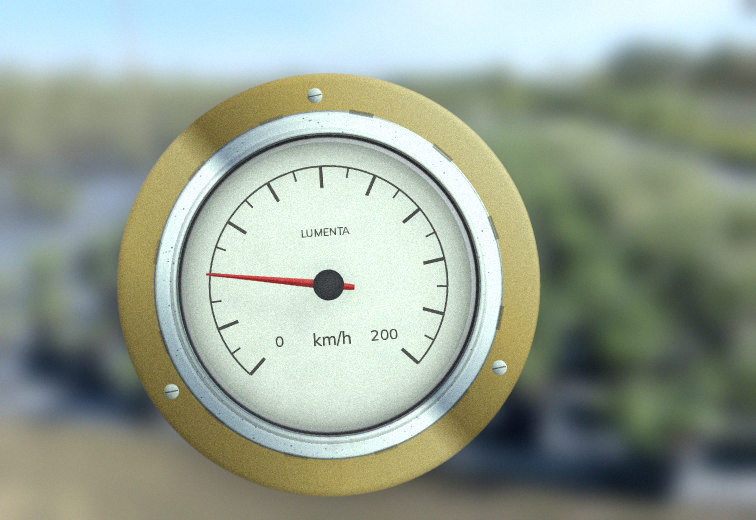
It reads 40 km/h
